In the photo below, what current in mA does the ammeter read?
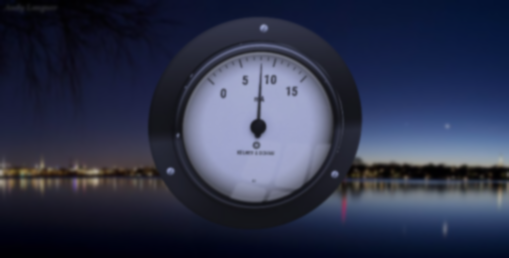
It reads 8 mA
